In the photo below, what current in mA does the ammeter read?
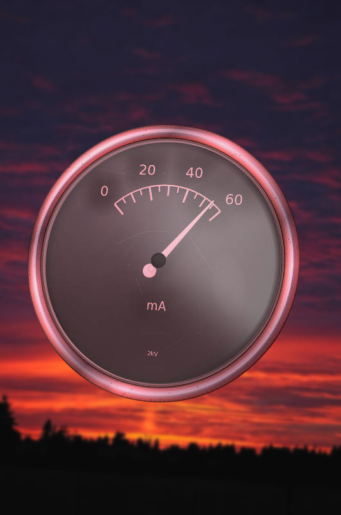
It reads 55 mA
